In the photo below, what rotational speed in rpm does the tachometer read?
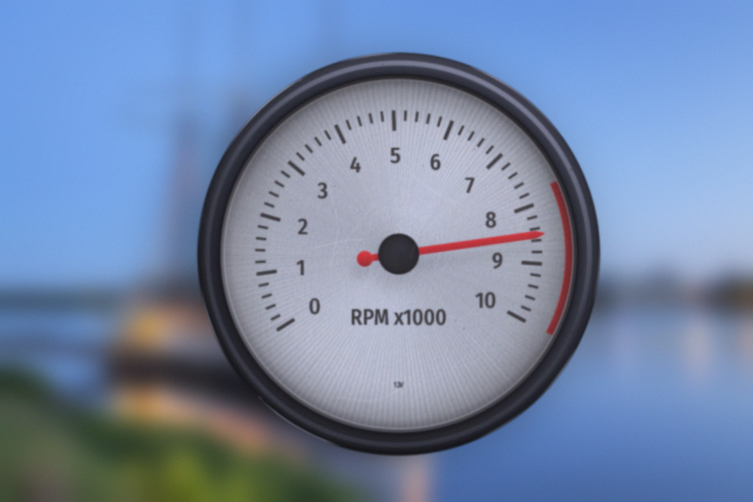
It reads 8500 rpm
